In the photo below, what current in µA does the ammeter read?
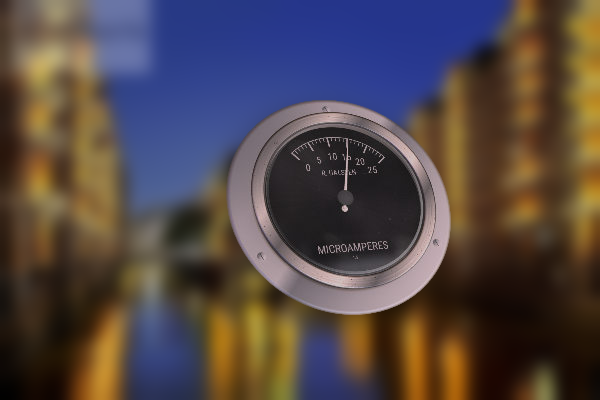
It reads 15 µA
